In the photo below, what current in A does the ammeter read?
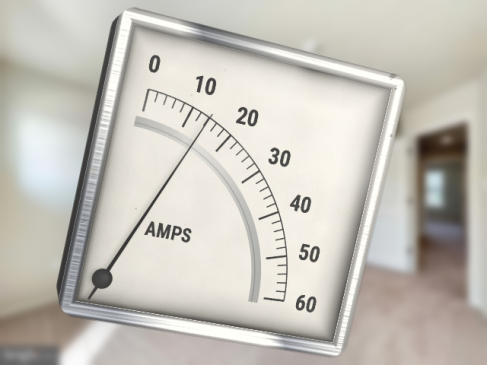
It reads 14 A
